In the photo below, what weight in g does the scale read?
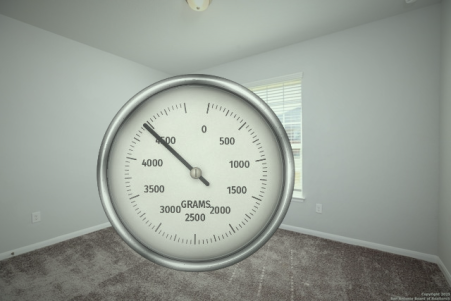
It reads 4450 g
